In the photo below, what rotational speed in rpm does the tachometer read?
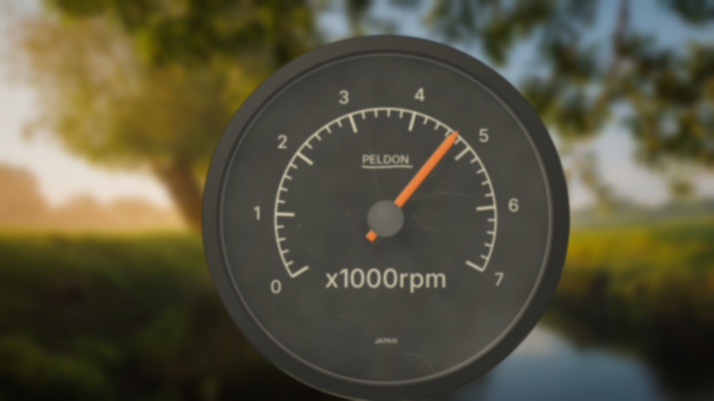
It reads 4700 rpm
